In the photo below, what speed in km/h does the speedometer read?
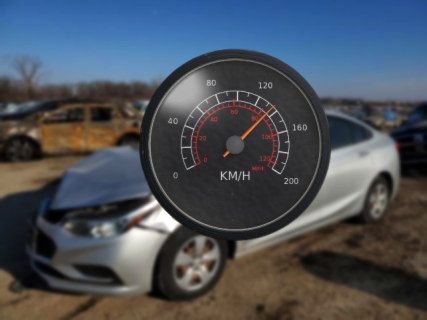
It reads 135 km/h
